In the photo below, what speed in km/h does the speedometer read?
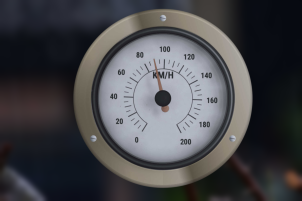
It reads 90 km/h
